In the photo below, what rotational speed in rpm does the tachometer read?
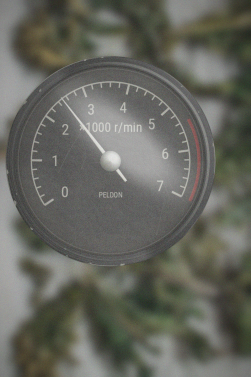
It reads 2500 rpm
